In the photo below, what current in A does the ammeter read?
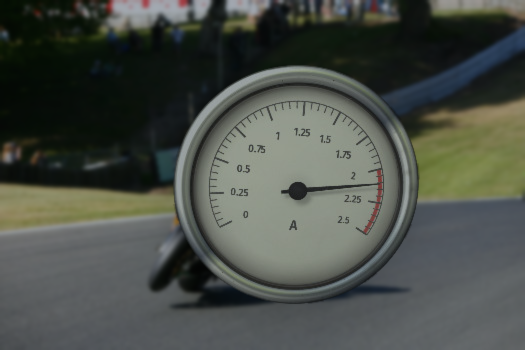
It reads 2.1 A
